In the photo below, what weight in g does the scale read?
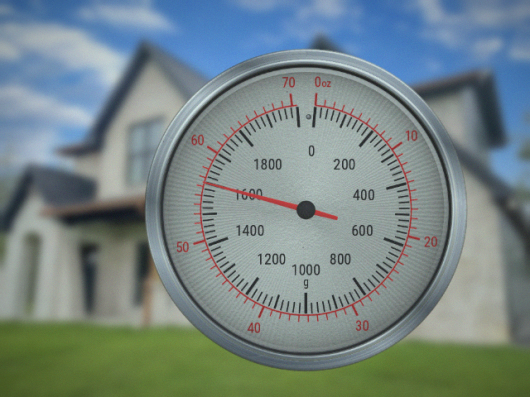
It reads 1600 g
